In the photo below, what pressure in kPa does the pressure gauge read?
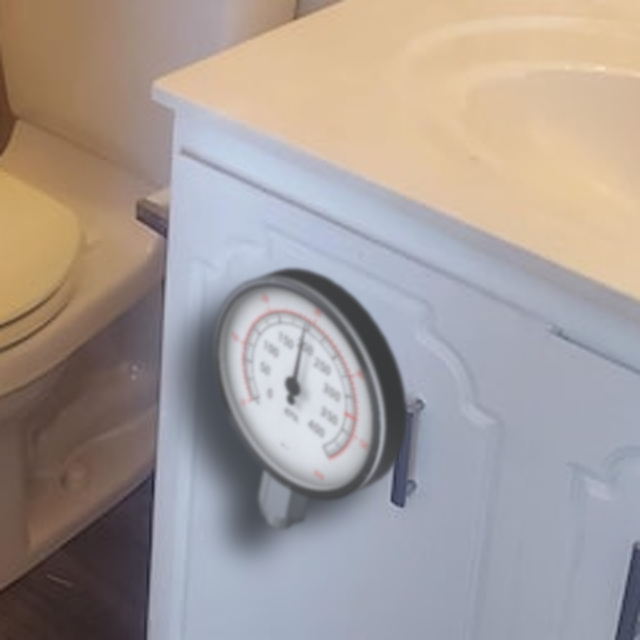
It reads 200 kPa
